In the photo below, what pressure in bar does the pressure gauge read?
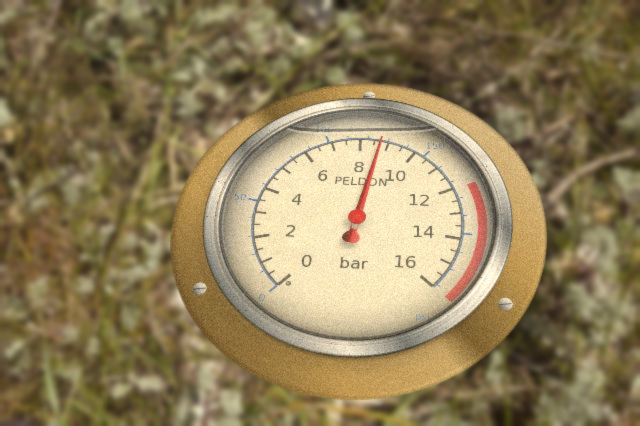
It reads 8.75 bar
